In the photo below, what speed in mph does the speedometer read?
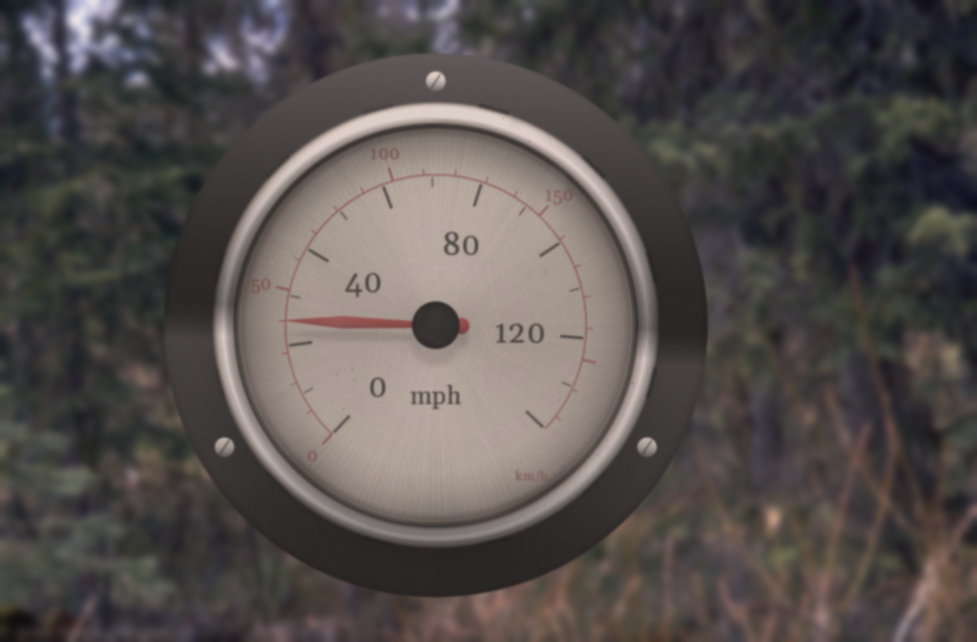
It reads 25 mph
